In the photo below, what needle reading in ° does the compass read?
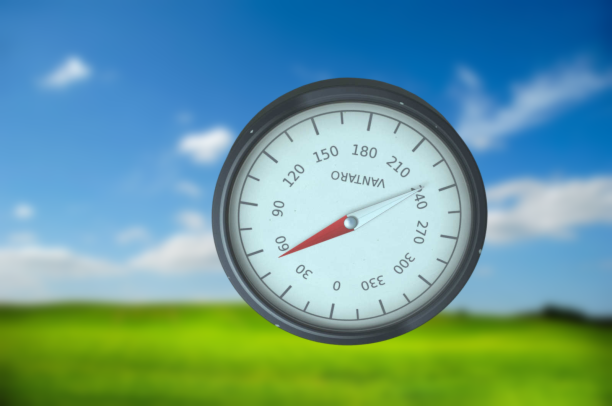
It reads 52.5 °
